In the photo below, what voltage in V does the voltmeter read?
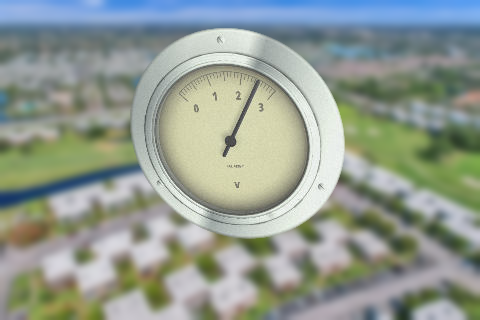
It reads 2.5 V
